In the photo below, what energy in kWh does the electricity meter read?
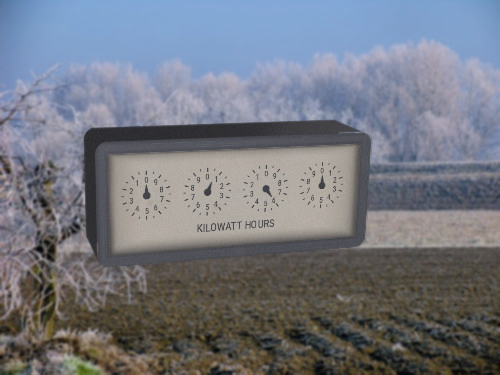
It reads 60 kWh
